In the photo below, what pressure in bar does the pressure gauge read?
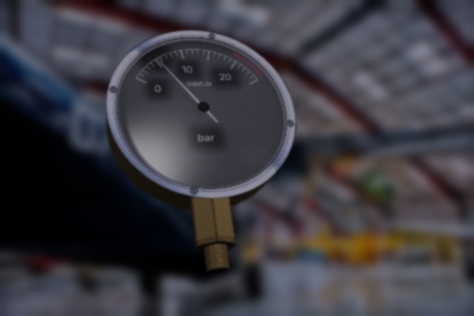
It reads 5 bar
